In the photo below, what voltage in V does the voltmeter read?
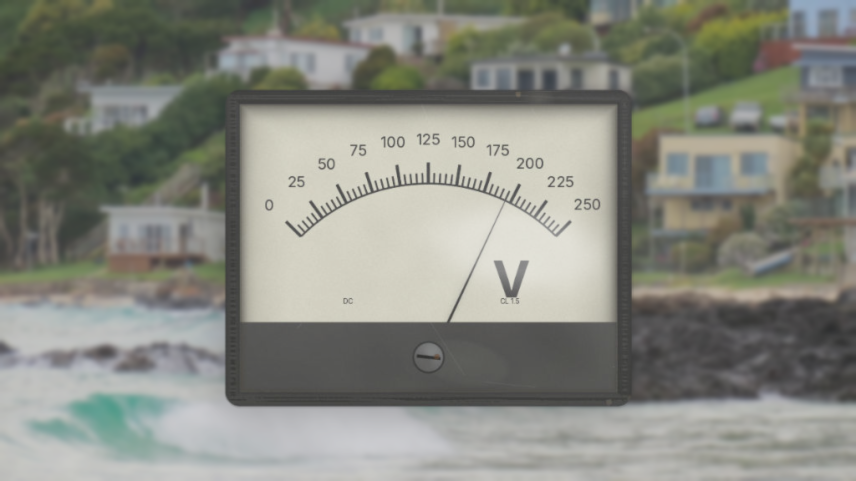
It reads 195 V
